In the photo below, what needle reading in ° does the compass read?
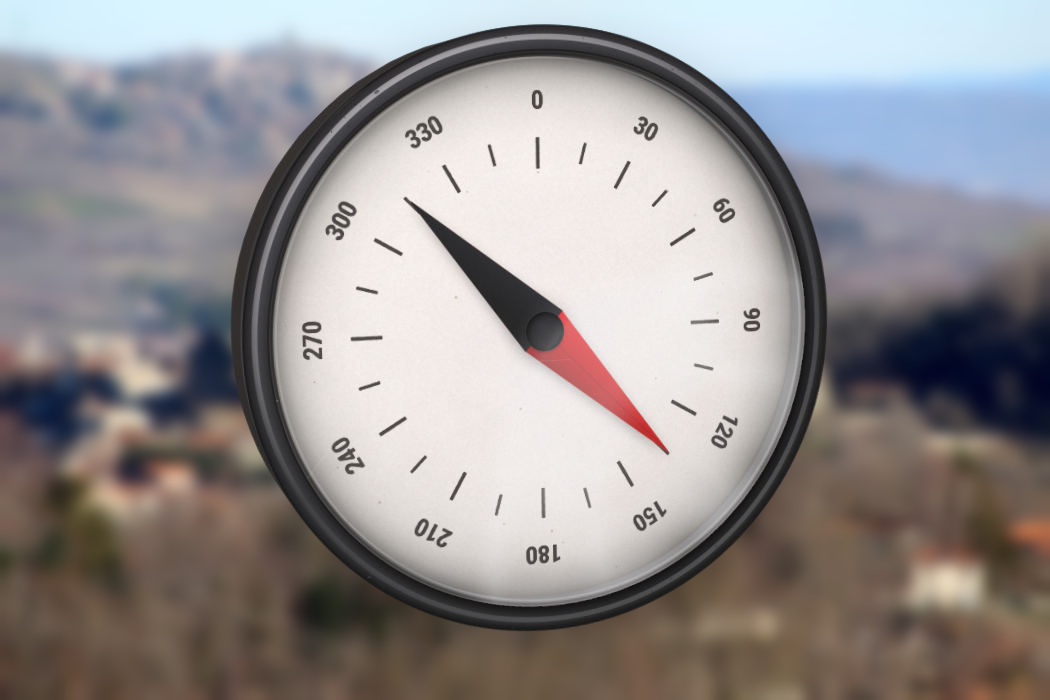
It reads 135 °
